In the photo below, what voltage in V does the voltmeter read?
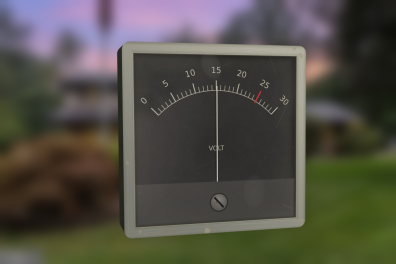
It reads 15 V
